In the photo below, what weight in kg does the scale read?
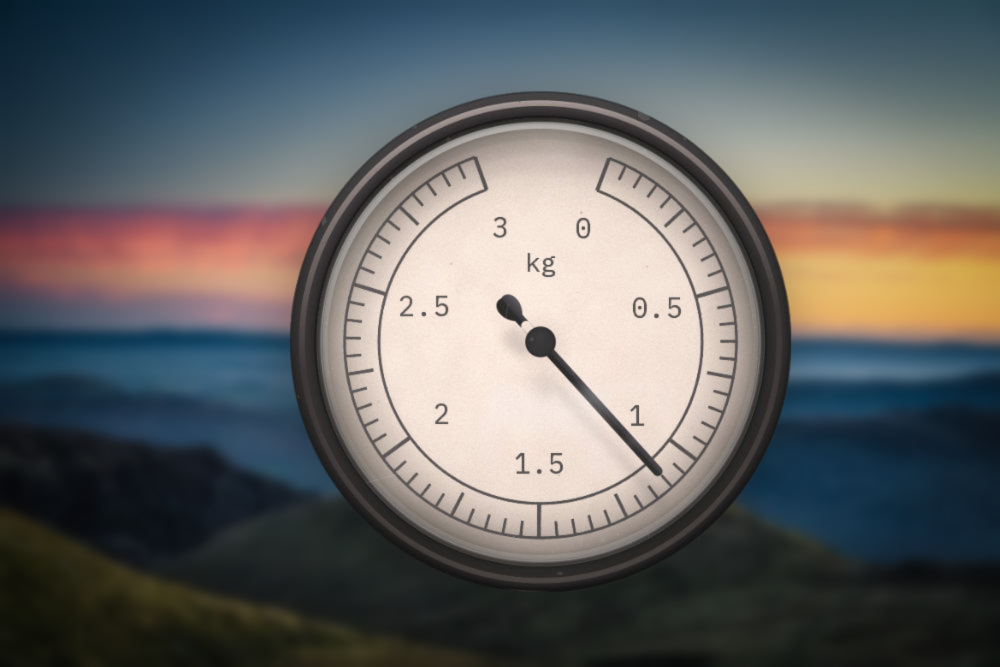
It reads 1.1 kg
